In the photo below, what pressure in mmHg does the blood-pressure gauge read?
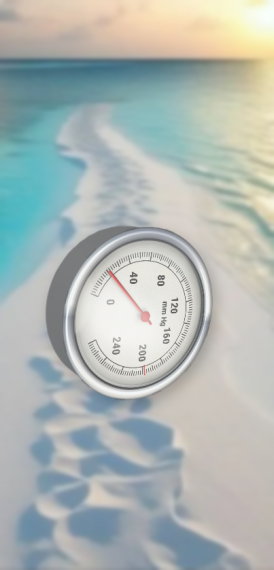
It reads 20 mmHg
